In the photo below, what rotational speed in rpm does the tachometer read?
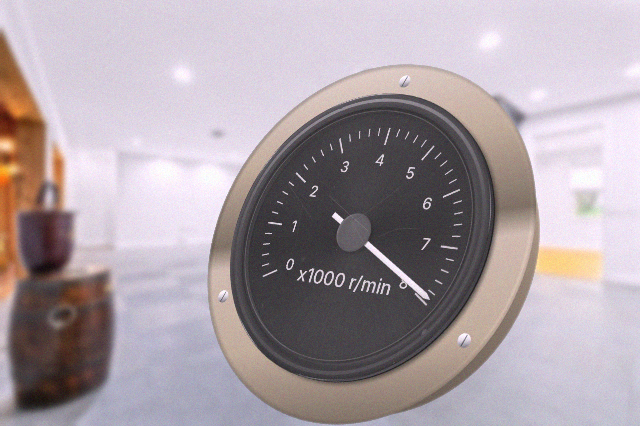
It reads 7900 rpm
